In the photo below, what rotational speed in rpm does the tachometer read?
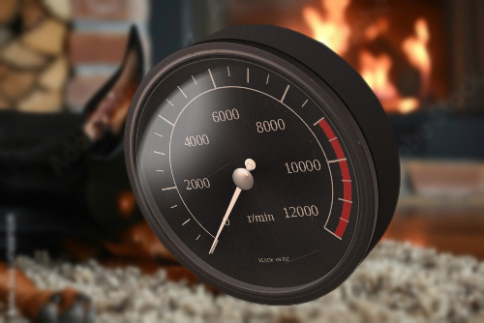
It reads 0 rpm
